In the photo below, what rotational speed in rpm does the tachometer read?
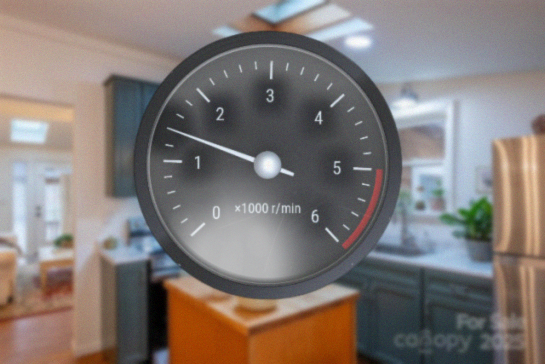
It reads 1400 rpm
